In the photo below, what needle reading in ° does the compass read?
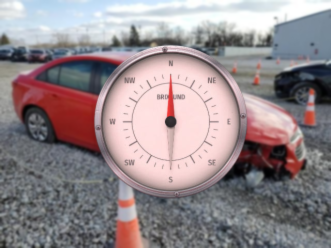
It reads 0 °
